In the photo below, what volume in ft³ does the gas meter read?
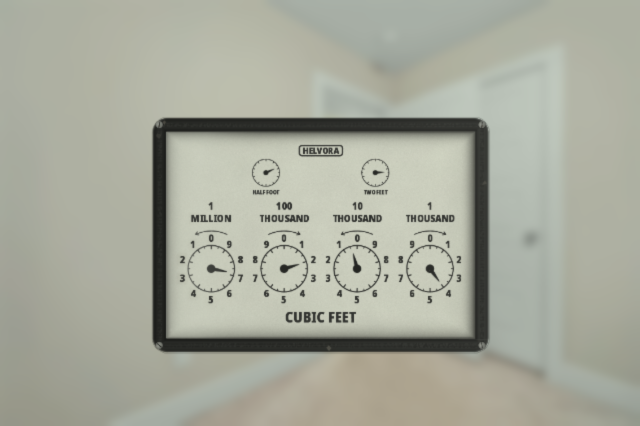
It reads 720400 ft³
